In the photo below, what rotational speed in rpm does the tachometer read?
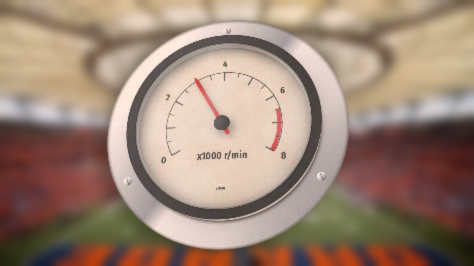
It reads 3000 rpm
